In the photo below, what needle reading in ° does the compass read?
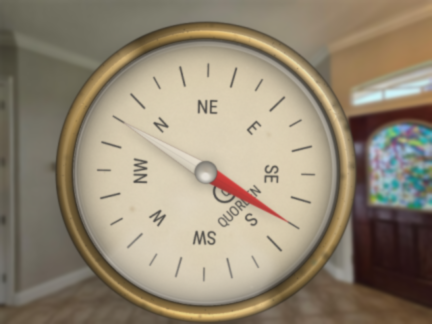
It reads 165 °
